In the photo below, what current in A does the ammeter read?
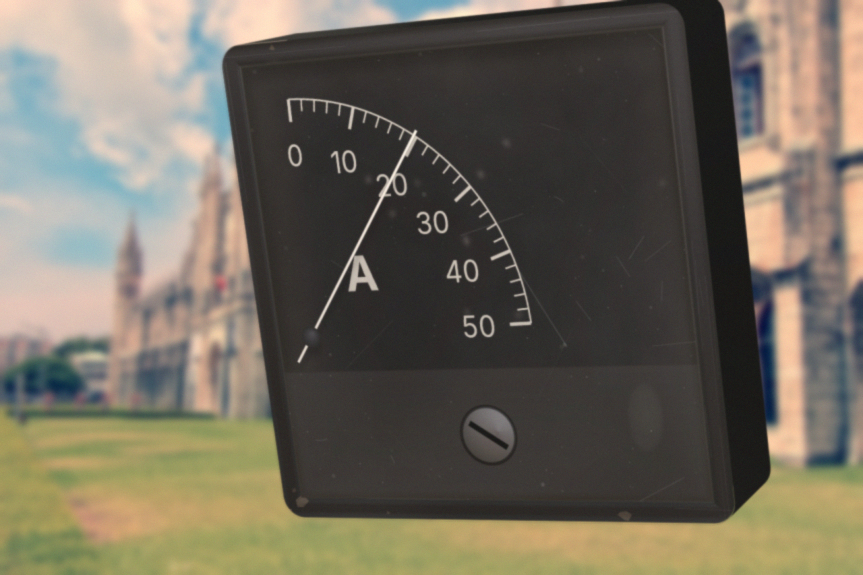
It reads 20 A
